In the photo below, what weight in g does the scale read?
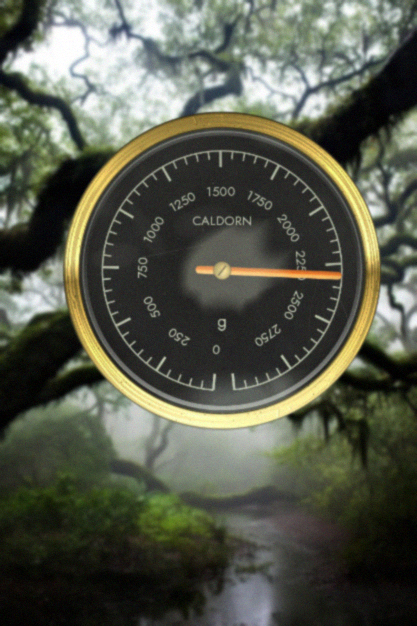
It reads 2300 g
